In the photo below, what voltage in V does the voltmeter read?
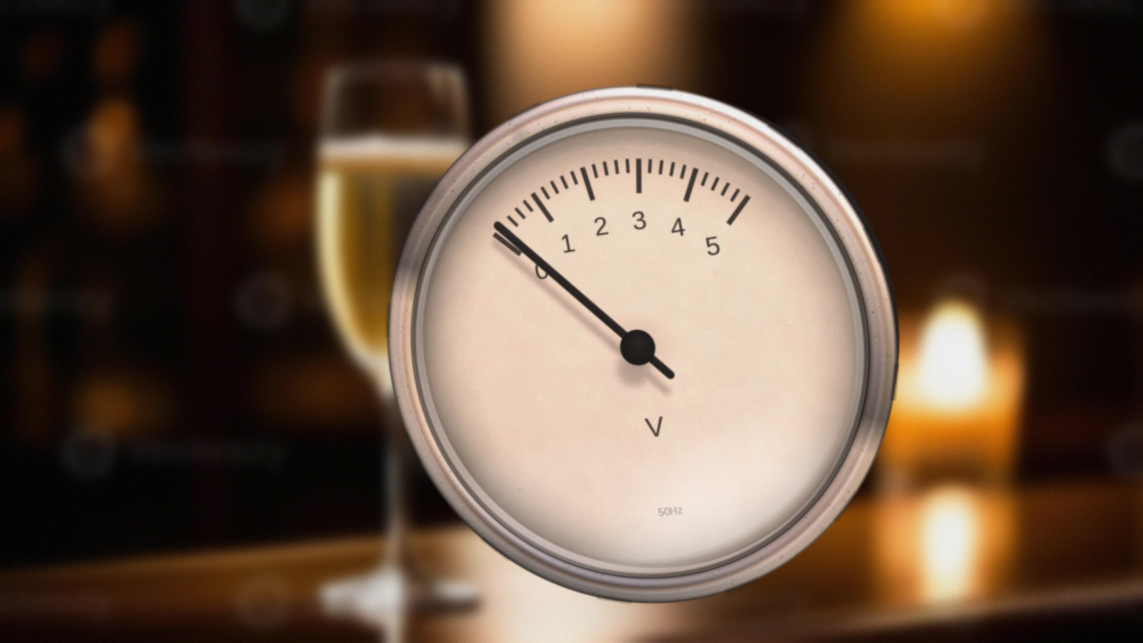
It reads 0.2 V
